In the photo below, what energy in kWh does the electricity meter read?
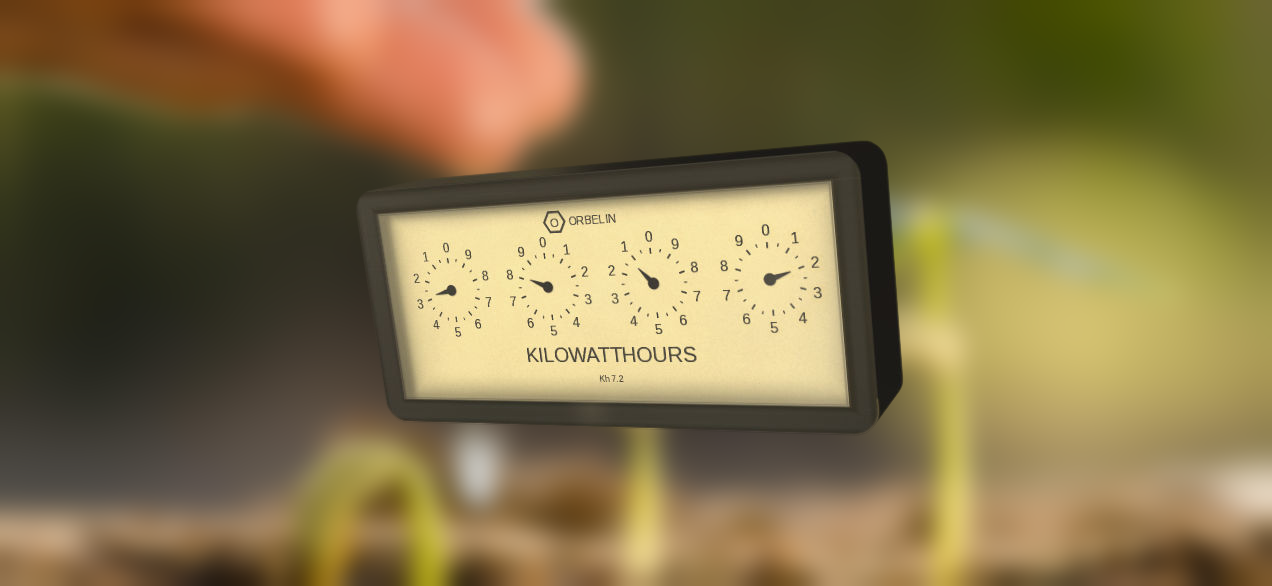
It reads 2812 kWh
